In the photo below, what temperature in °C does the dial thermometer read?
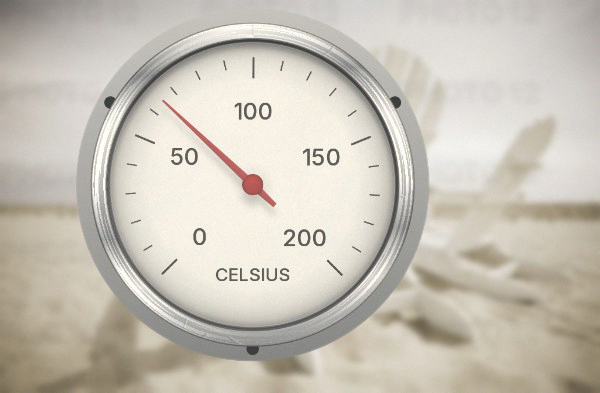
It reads 65 °C
